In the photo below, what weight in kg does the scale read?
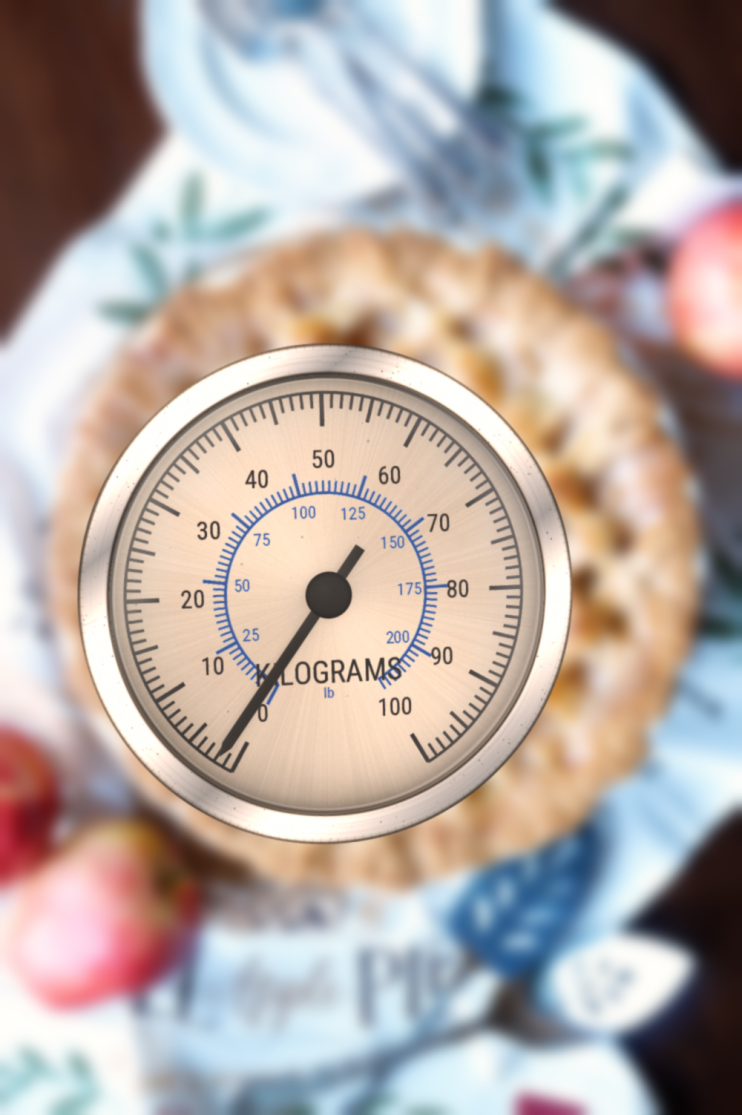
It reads 2 kg
